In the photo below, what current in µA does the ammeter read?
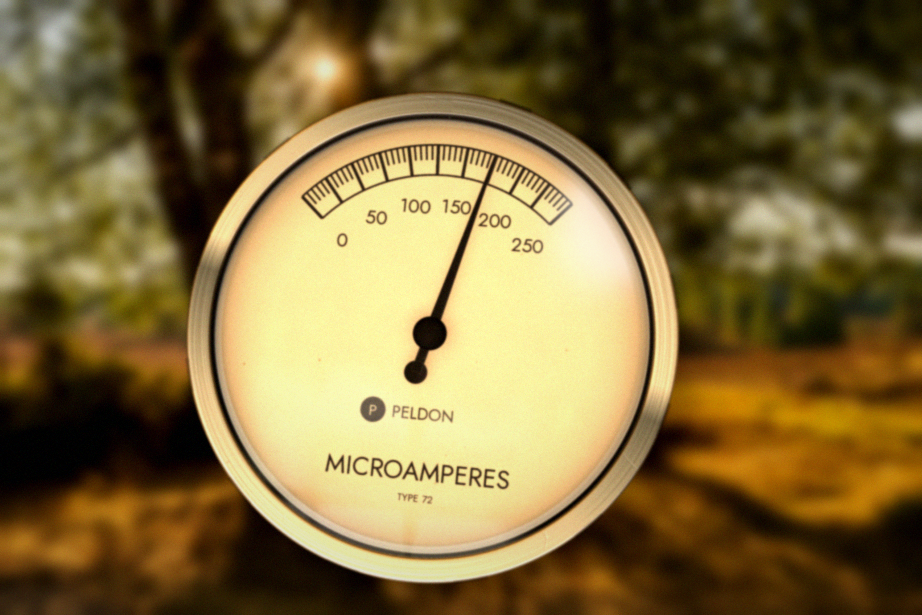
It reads 175 µA
